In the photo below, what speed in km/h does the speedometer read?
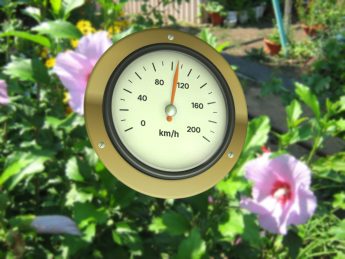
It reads 105 km/h
